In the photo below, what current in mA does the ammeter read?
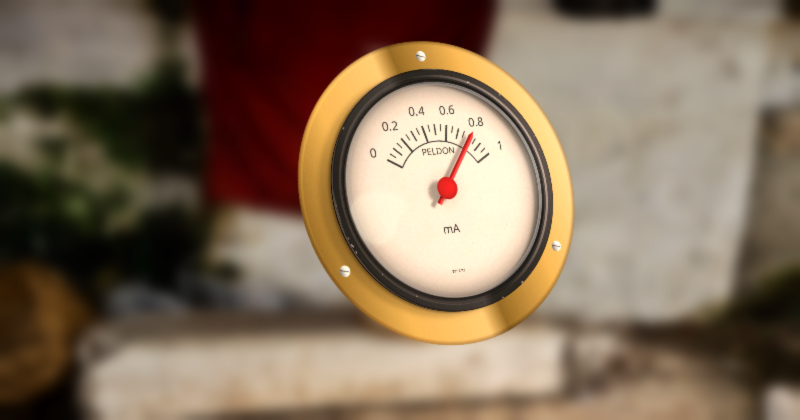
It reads 0.8 mA
